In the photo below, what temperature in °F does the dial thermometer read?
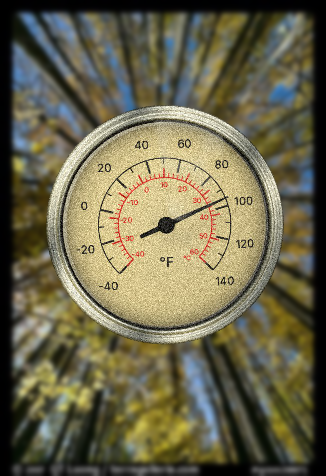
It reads 95 °F
